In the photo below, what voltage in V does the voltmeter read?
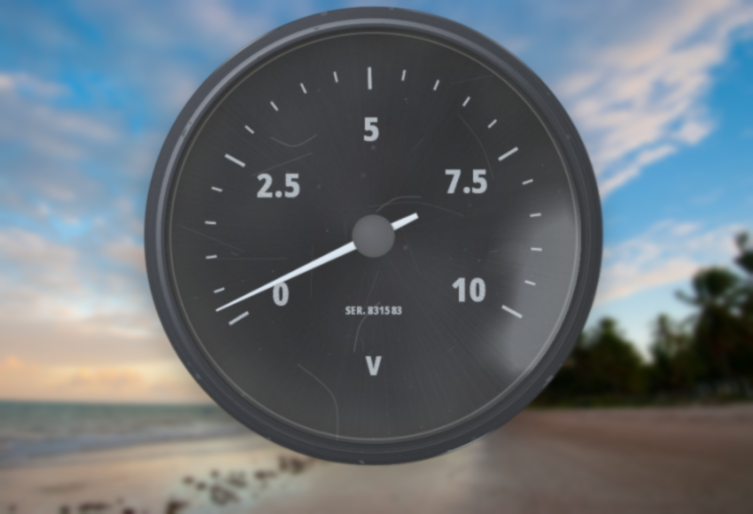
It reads 0.25 V
